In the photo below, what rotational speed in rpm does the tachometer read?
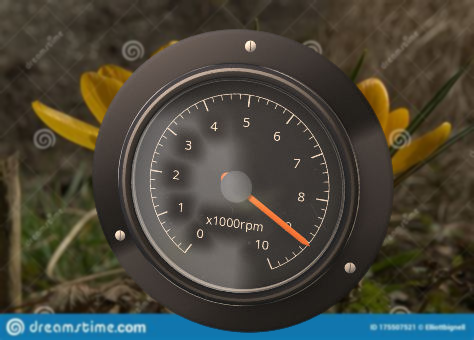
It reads 9000 rpm
